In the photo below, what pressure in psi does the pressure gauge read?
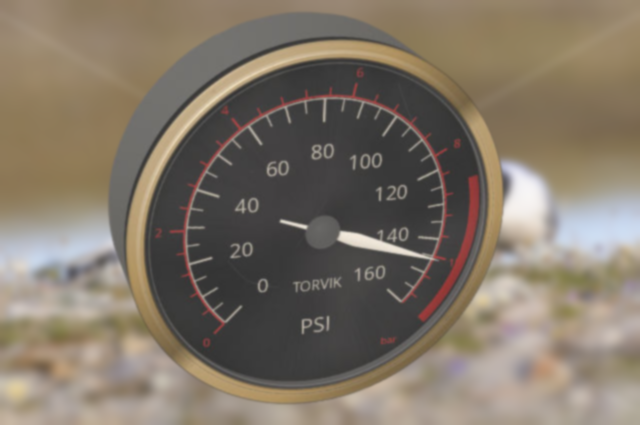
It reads 145 psi
